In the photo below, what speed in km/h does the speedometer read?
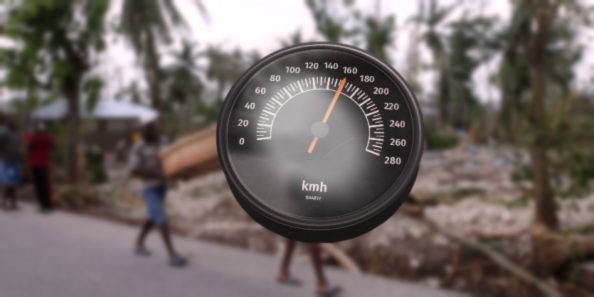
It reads 160 km/h
